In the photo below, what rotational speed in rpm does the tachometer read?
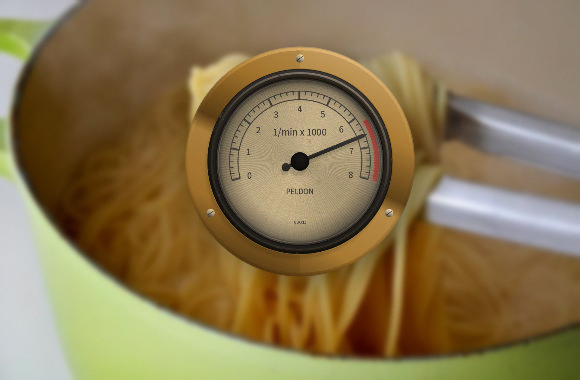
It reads 6600 rpm
